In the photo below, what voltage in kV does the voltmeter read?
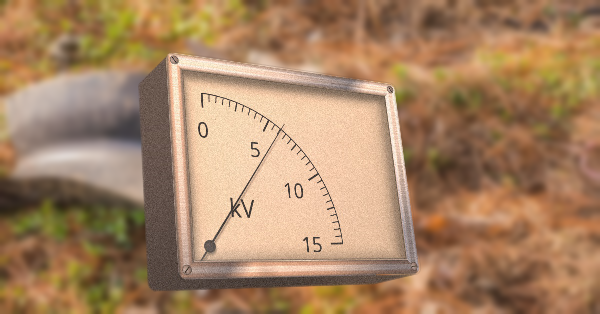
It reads 6 kV
